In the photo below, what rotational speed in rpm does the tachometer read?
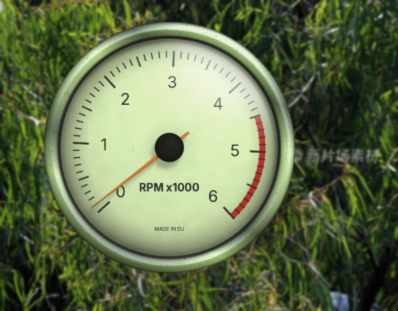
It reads 100 rpm
